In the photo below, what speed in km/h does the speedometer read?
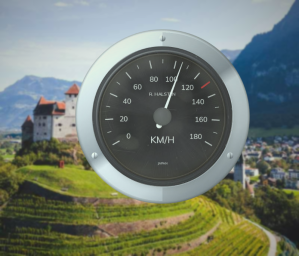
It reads 105 km/h
